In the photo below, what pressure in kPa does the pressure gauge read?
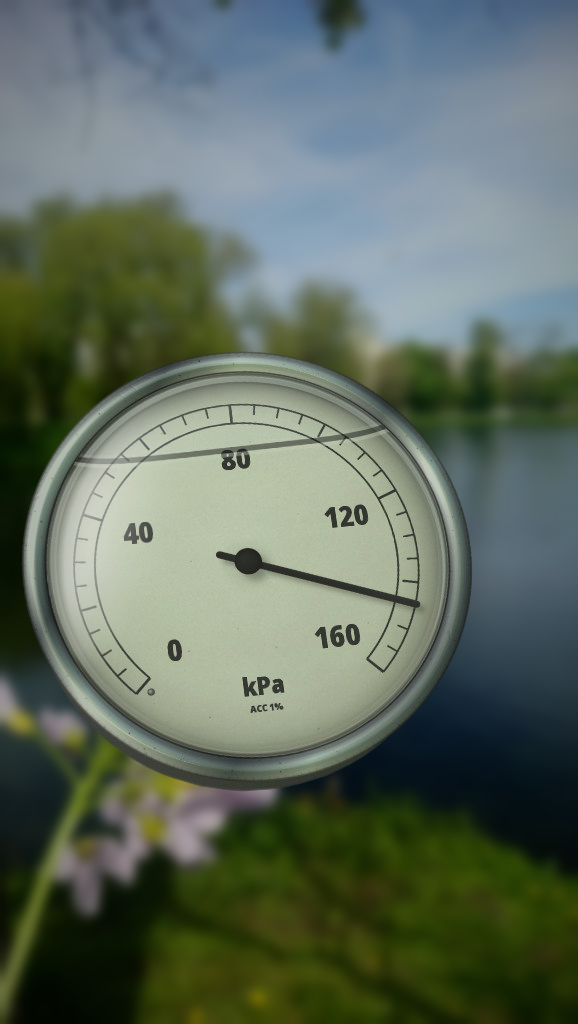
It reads 145 kPa
